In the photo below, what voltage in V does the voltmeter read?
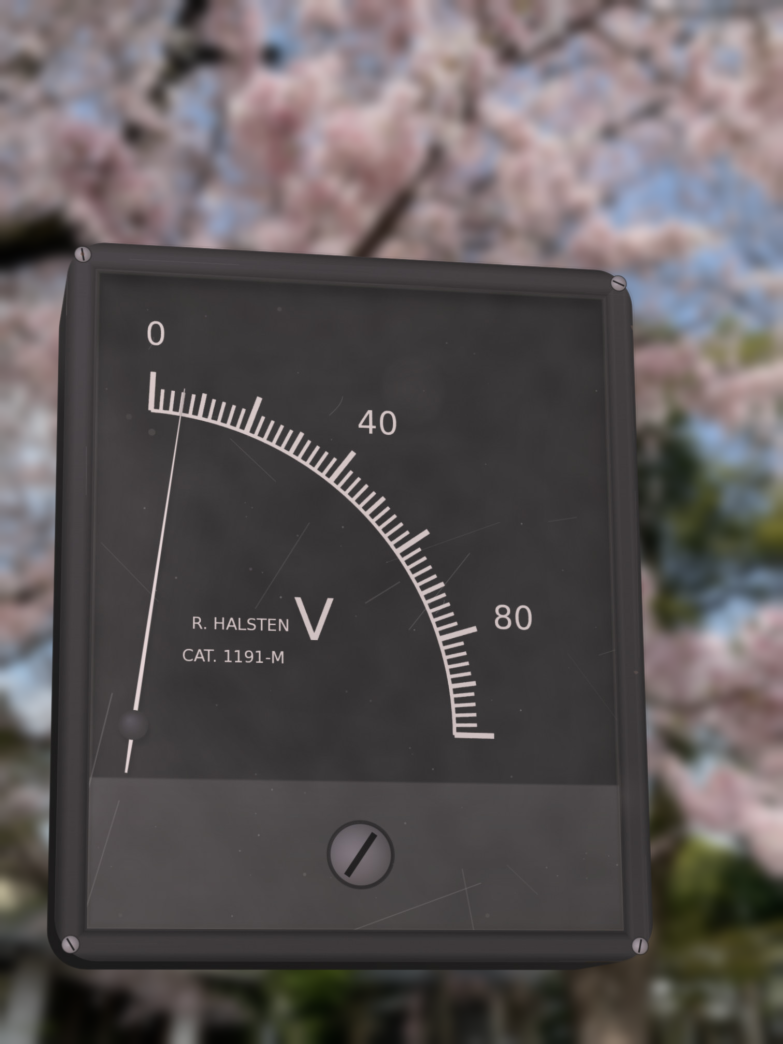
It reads 6 V
